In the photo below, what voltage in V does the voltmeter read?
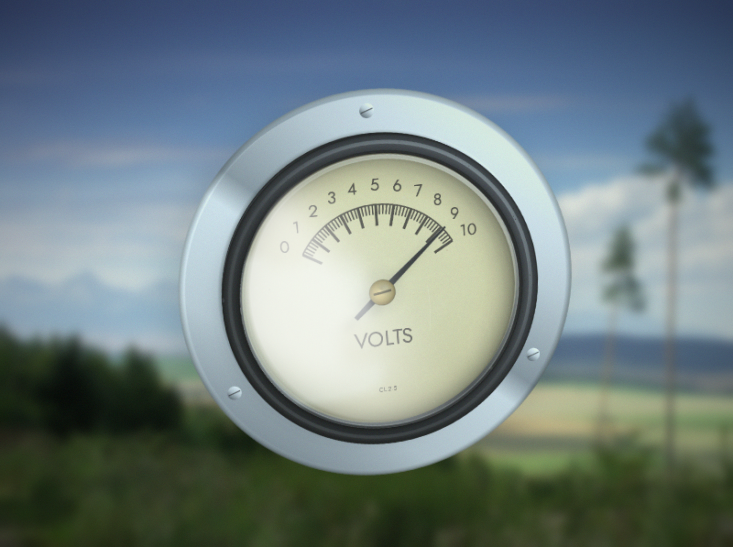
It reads 9 V
